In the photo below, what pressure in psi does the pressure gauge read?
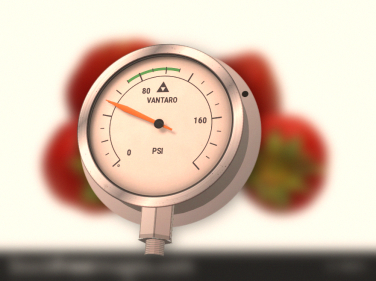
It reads 50 psi
